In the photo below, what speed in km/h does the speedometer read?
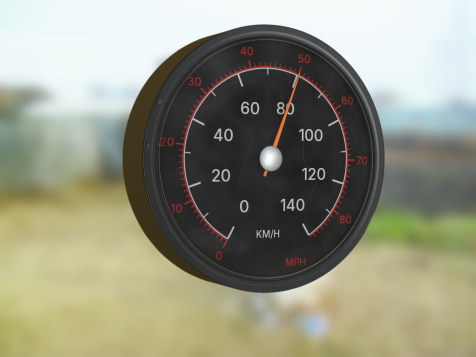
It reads 80 km/h
